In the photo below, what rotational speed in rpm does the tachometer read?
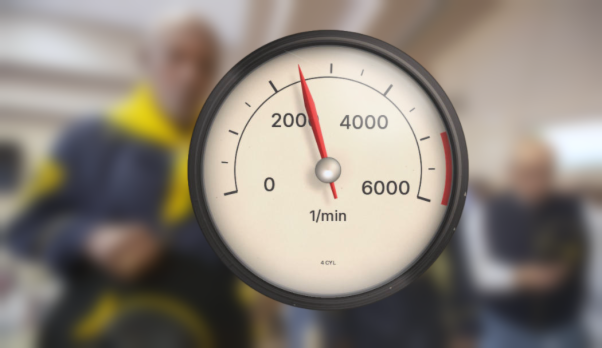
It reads 2500 rpm
